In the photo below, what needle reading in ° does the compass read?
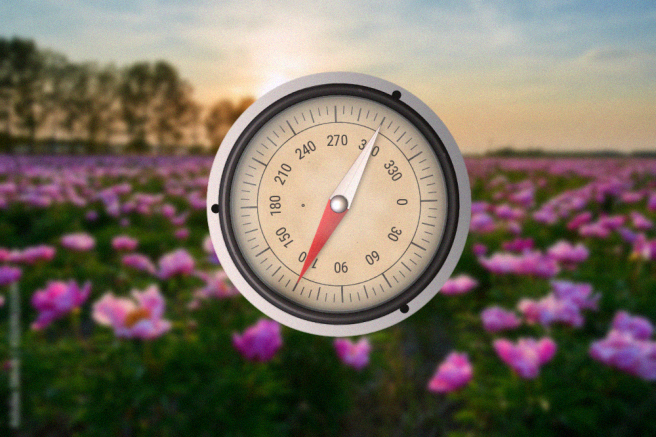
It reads 120 °
